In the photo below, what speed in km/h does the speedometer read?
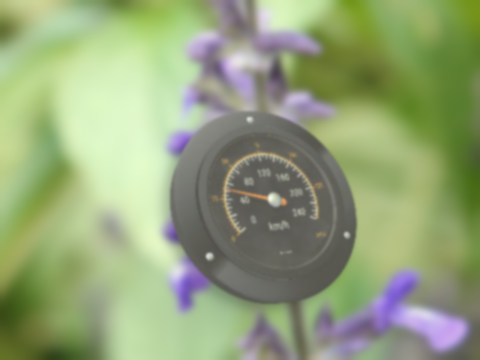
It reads 50 km/h
